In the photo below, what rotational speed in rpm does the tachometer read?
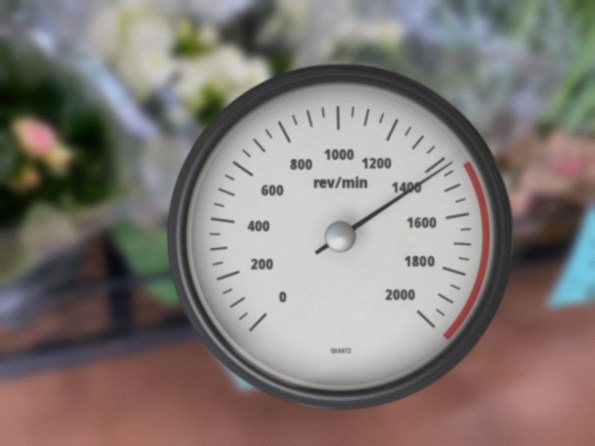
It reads 1425 rpm
